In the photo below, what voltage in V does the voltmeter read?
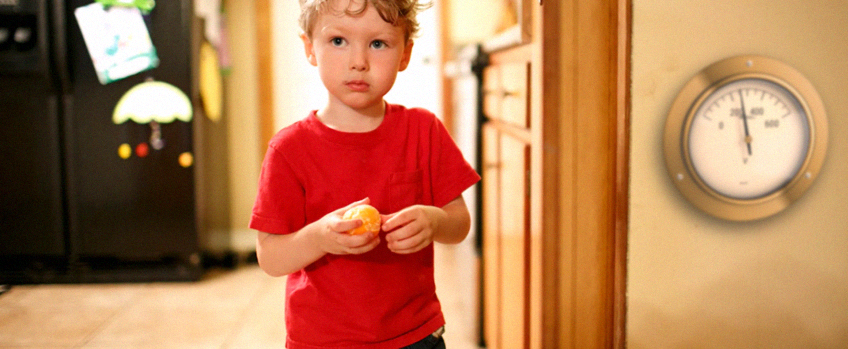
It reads 250 V
